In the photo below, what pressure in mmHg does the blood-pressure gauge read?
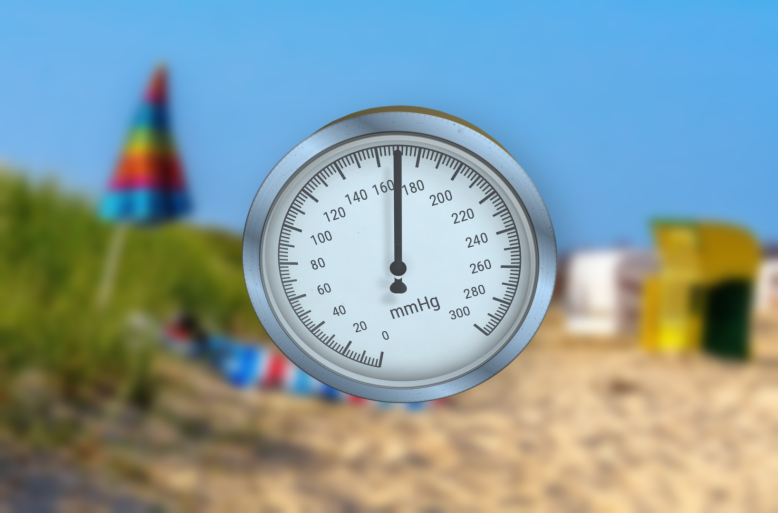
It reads 170 mmHg
